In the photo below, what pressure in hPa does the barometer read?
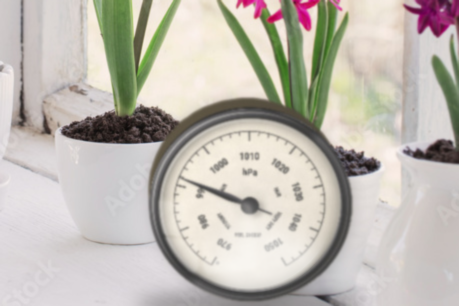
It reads 992 hPa
